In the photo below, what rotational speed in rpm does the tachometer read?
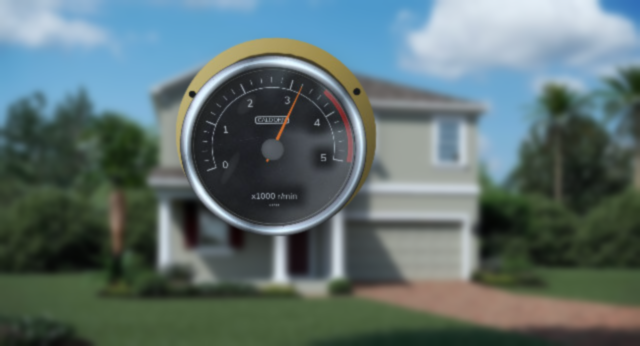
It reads 3200 rpm
